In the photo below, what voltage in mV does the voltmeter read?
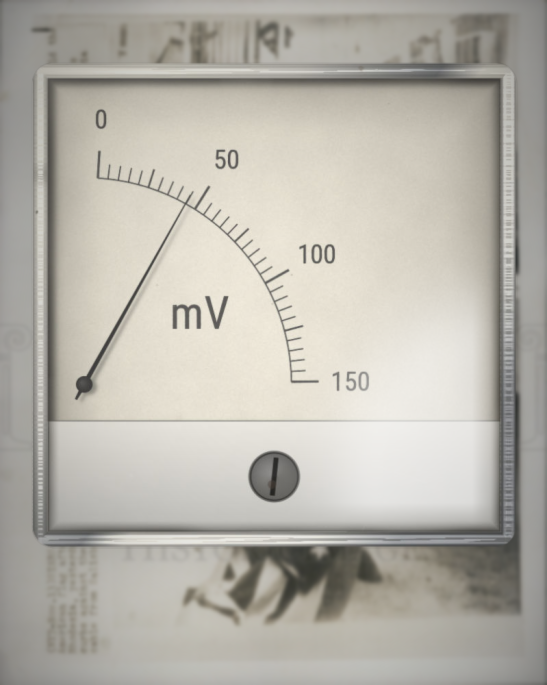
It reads 45 mV
